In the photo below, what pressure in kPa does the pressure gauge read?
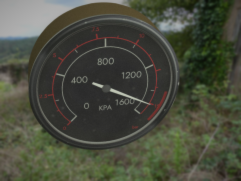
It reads 1500 kPa
